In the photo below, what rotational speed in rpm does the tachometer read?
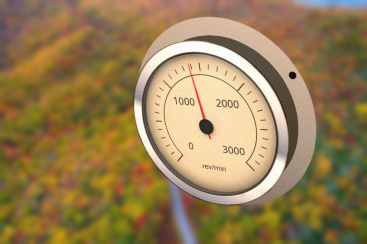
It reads 1400 rpm
